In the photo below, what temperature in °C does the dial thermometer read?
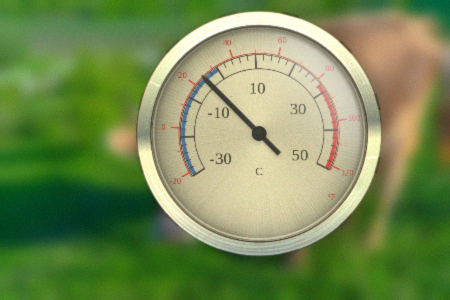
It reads -4 °C
